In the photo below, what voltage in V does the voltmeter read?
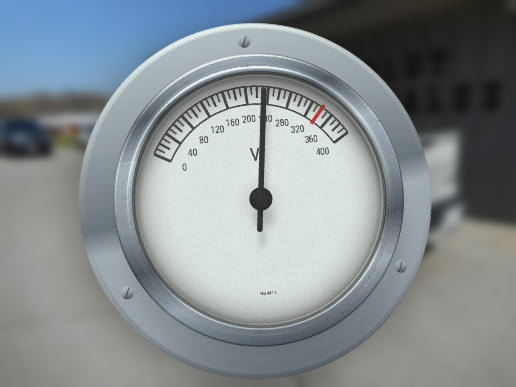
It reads 230 V
